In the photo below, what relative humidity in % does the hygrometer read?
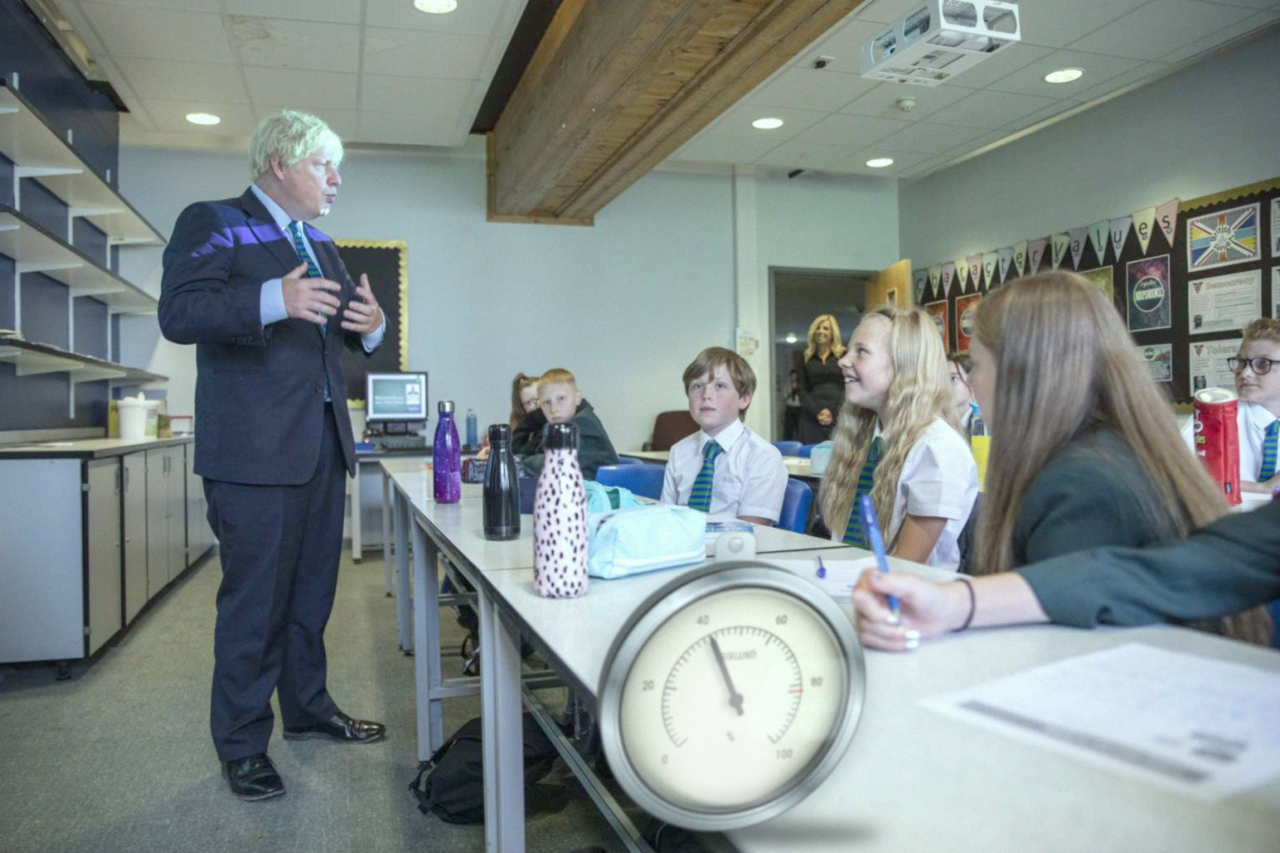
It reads 40 %
